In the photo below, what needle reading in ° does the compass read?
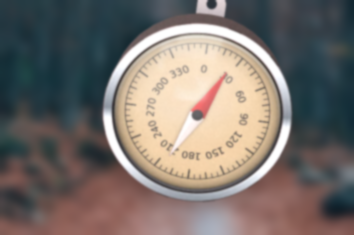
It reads 25 °
